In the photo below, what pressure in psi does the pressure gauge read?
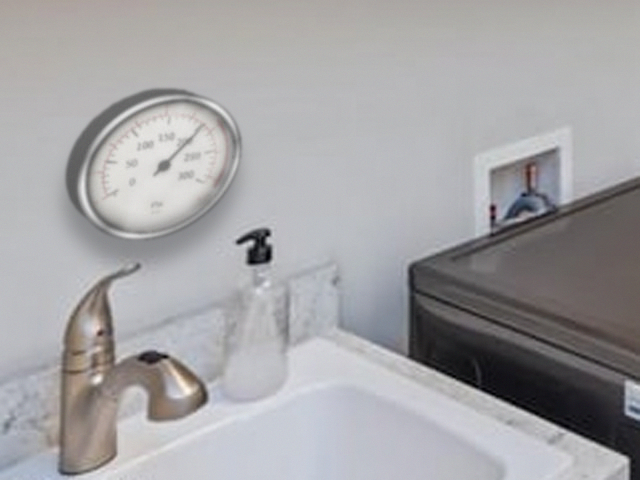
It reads 200 psi
